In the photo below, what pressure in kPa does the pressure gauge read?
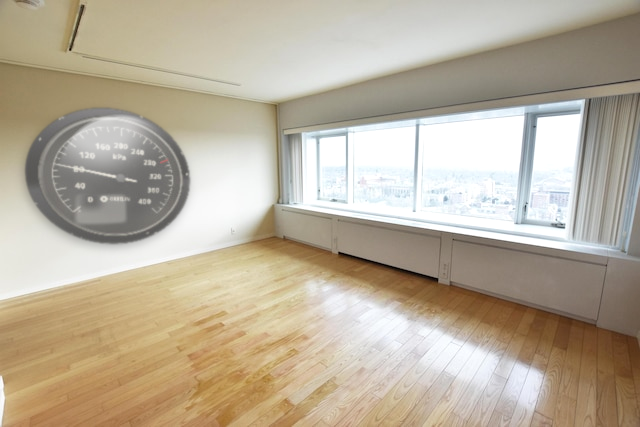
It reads 80 kPa
